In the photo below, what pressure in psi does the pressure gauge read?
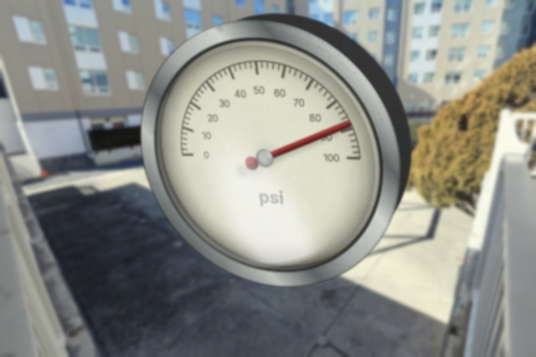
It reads 88 psi
